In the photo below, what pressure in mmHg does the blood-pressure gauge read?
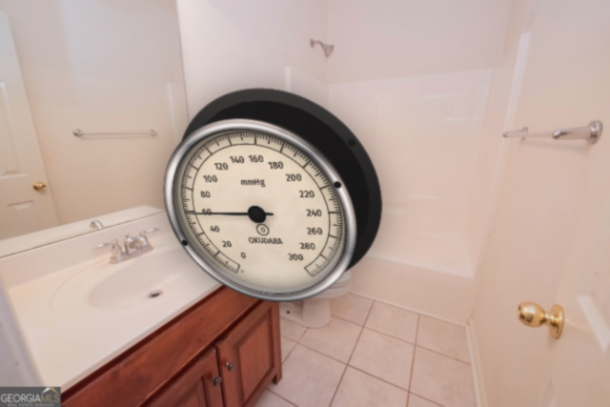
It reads 60 mmHg
